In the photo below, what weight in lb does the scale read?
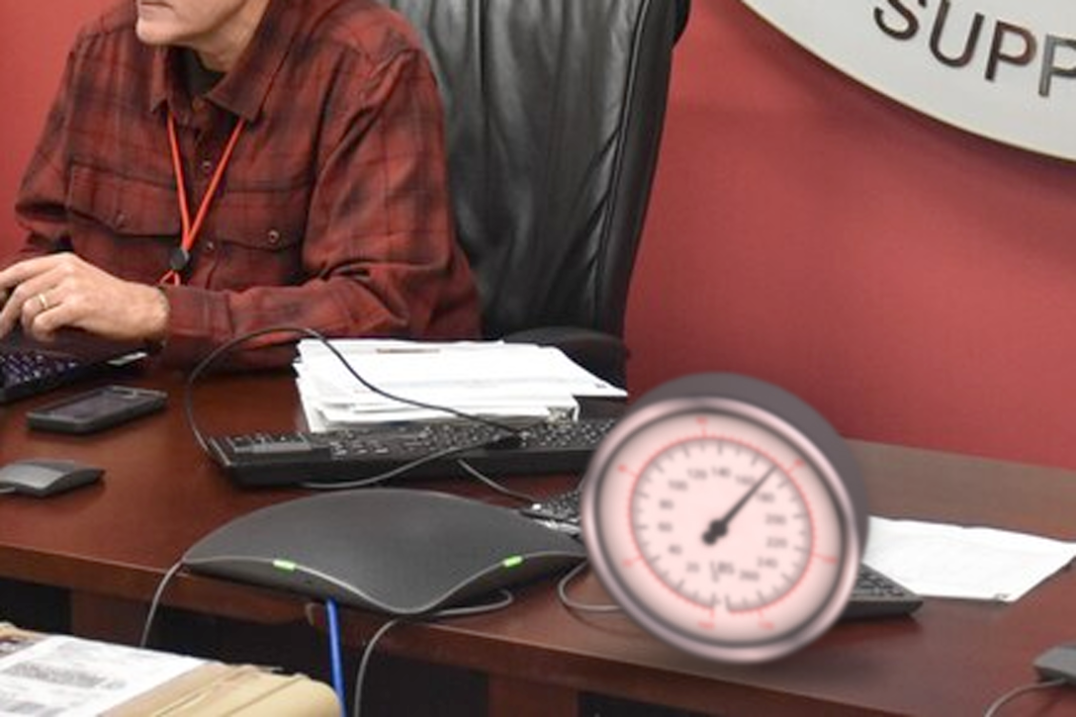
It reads 170 lb
